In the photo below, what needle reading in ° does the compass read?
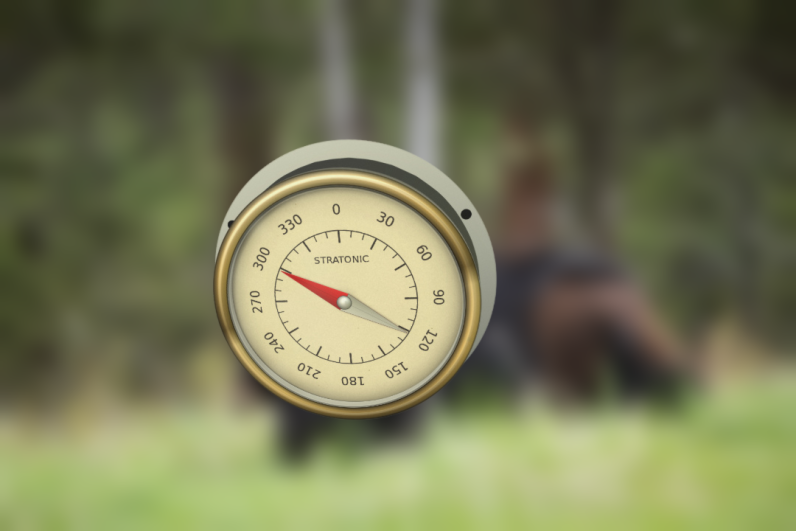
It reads 300 °
